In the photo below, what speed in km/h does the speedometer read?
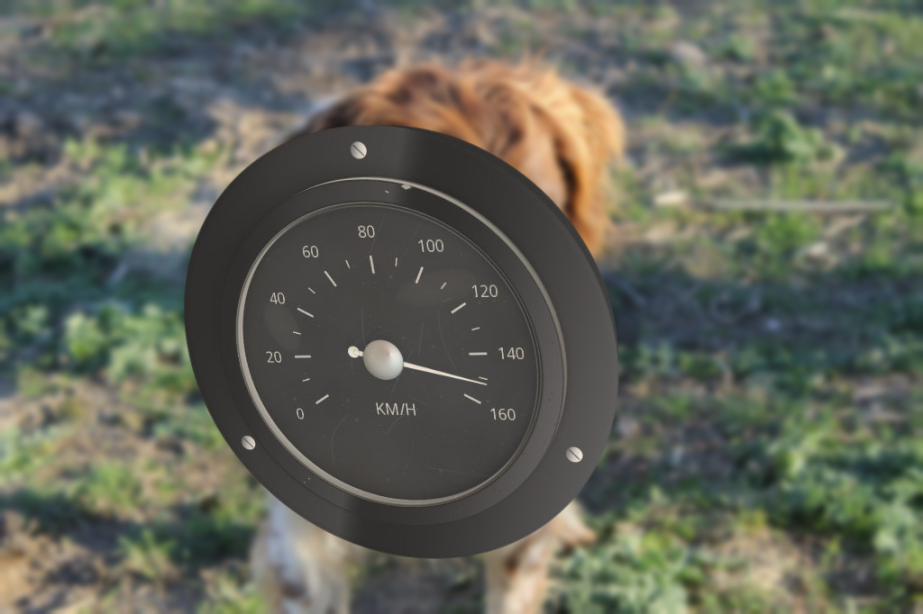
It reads 150 km/h
